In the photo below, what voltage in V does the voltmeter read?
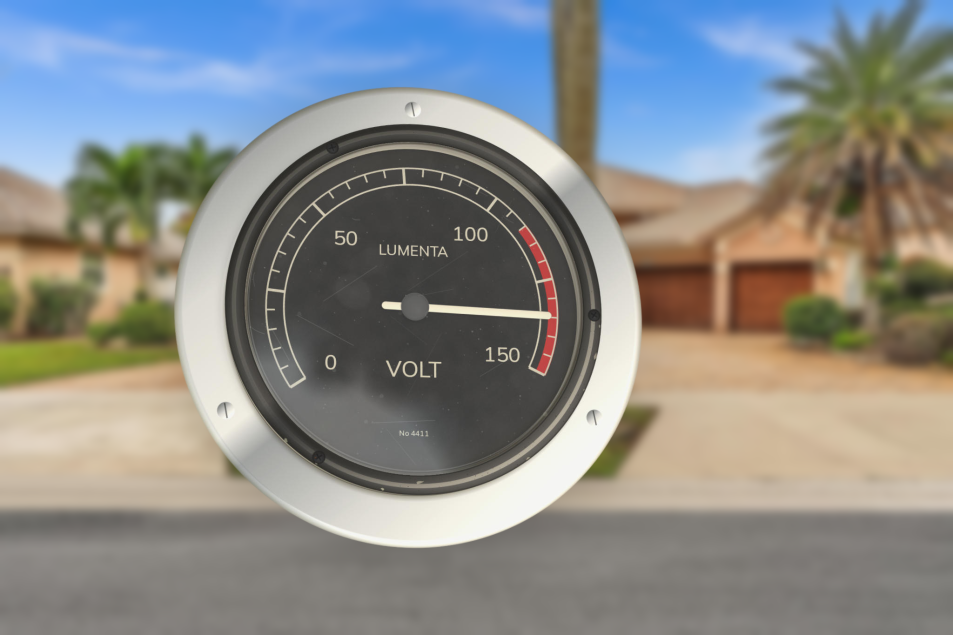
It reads 135 V
